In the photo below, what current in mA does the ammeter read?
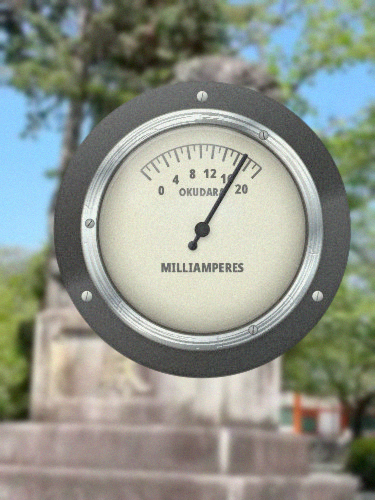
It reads 17 mA
